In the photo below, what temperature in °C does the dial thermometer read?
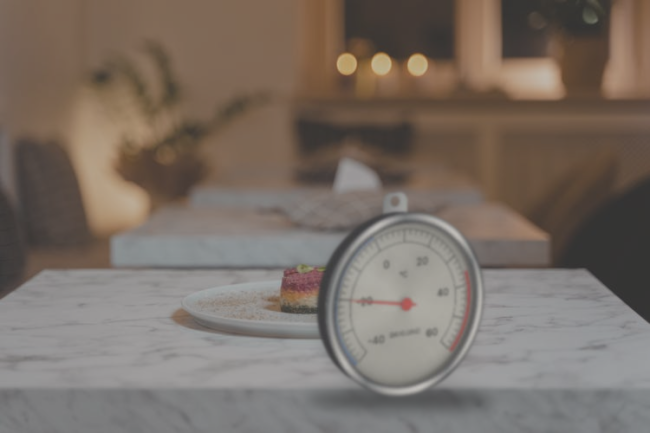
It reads -20 °C
